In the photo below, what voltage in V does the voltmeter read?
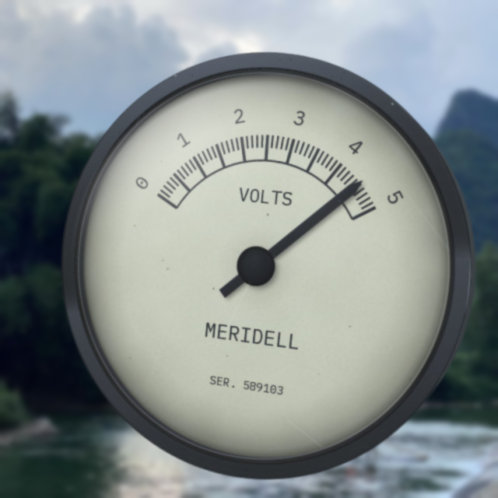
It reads 4.5 V
